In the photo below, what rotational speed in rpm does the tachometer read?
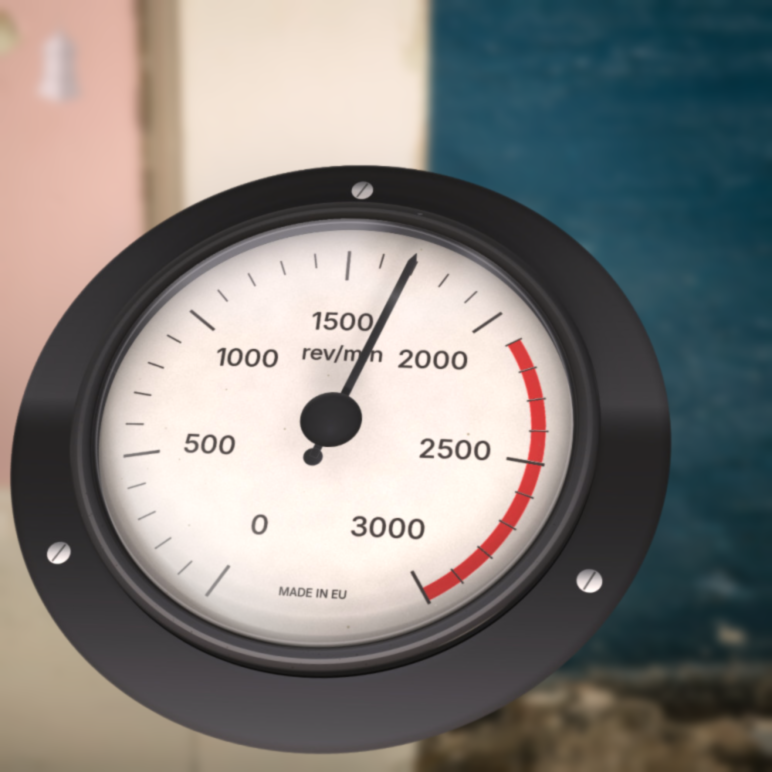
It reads 1700 rpm
